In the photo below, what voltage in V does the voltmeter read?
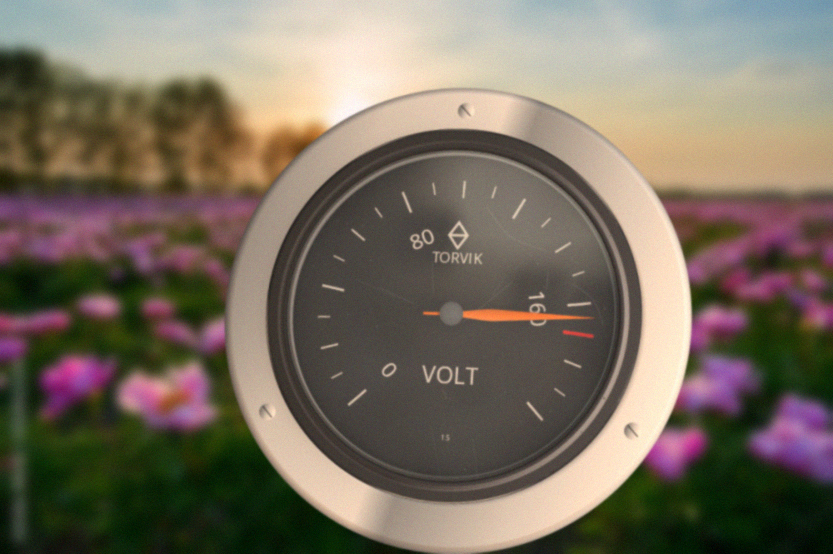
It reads 165 V
